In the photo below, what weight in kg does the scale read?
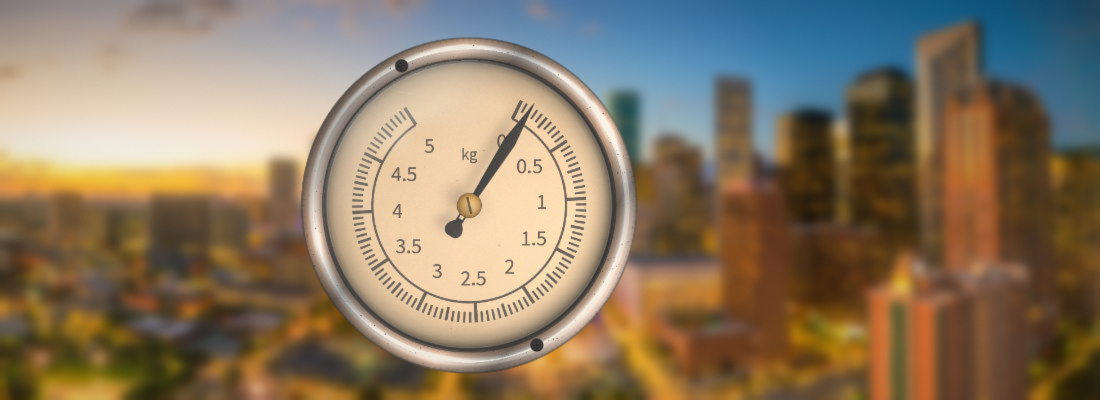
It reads 0.1 kg
